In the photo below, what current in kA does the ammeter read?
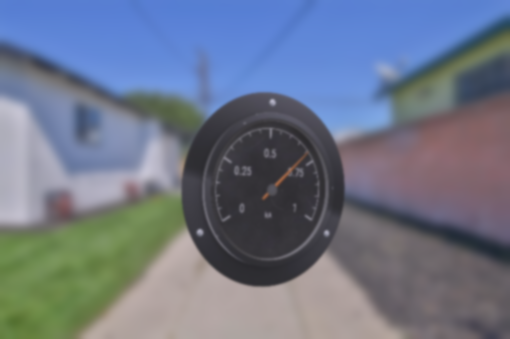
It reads 0.7 kA
